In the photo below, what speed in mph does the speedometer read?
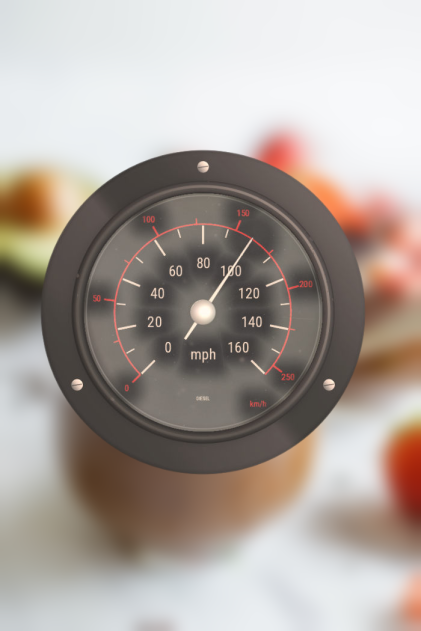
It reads 100 mph
